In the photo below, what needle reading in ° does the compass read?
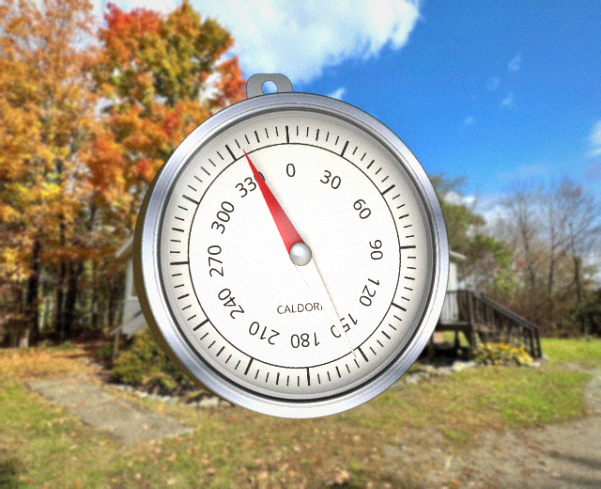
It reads 335 °
